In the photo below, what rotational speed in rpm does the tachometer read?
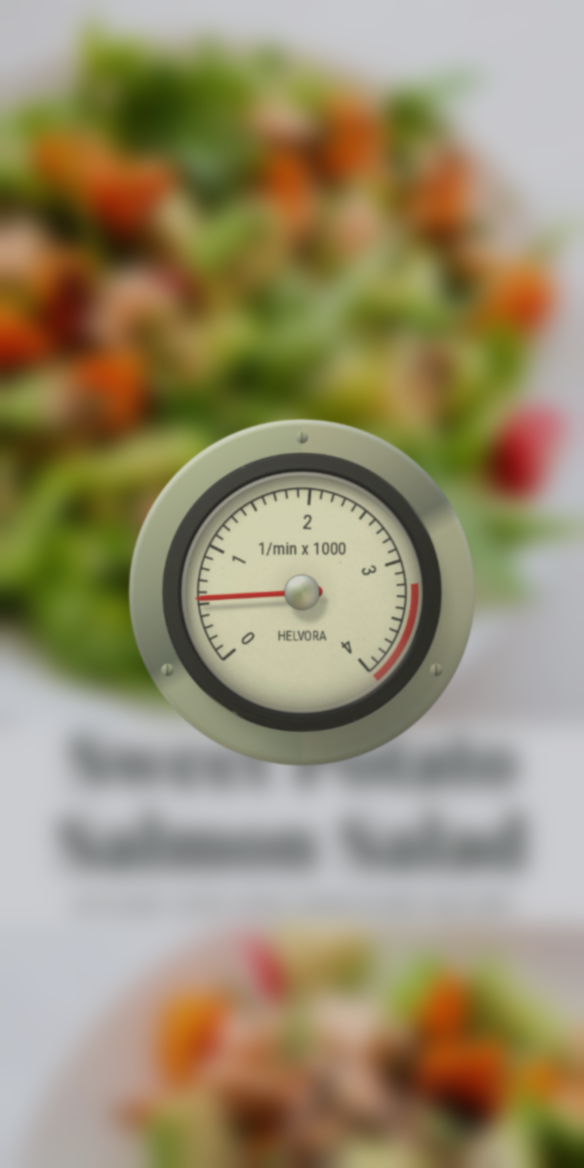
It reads 550 rpm
